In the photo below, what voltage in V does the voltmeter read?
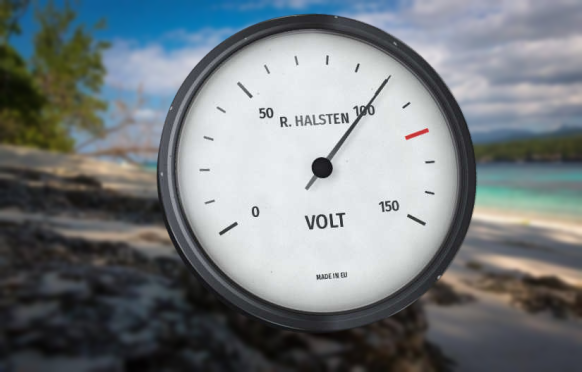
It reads 100 V
